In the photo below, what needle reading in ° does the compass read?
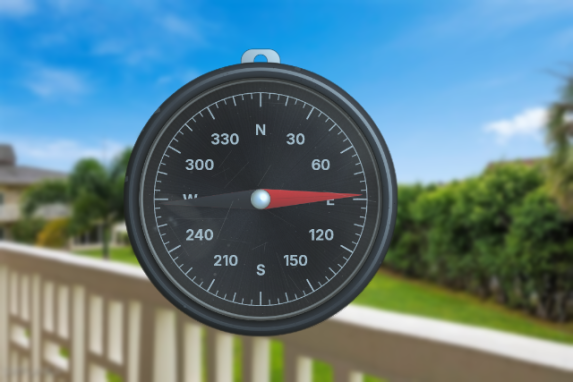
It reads 87.5 °
